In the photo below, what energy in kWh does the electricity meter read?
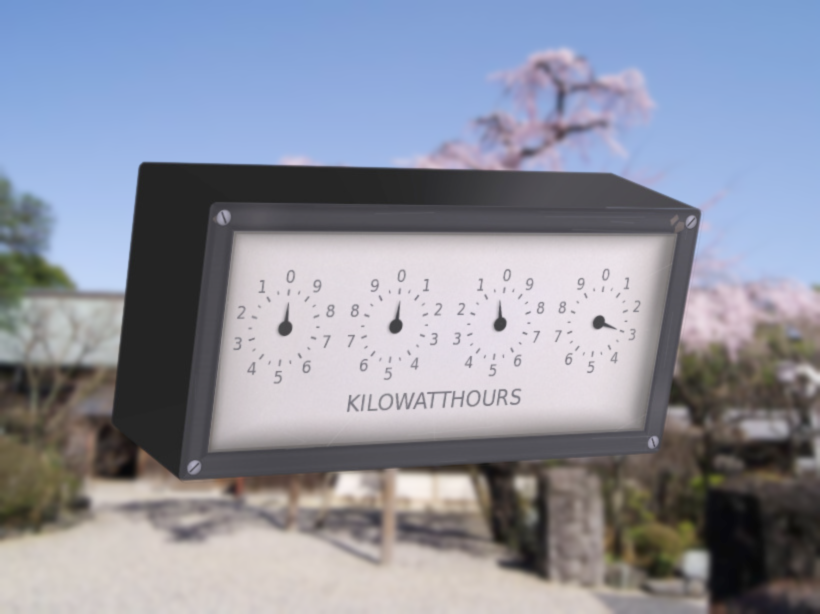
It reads 3 kWh
